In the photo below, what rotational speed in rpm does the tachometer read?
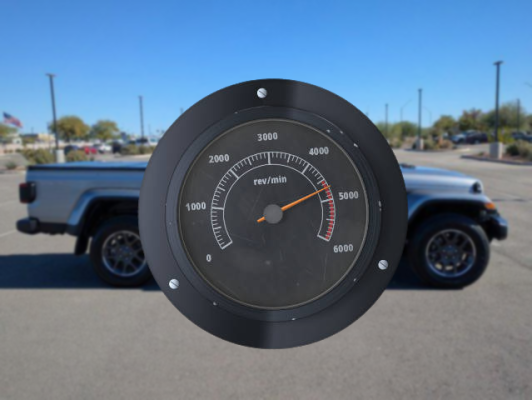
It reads 4700 rpm
